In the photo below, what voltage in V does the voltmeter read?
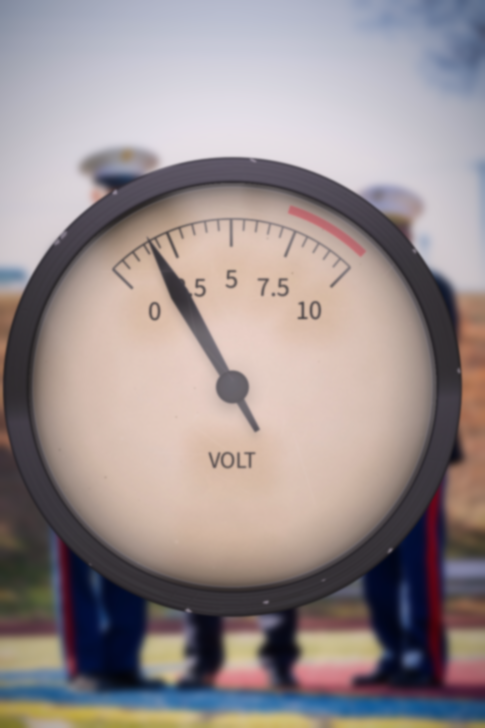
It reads 1.75 V
